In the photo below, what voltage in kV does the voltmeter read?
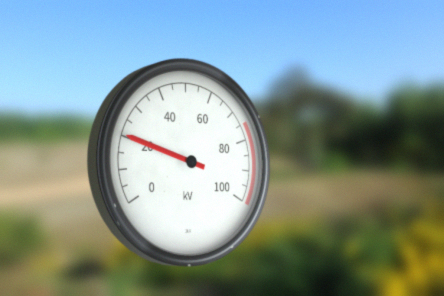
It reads 20 kV
